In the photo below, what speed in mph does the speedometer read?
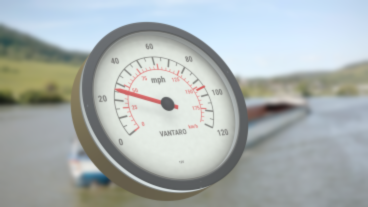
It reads 25 mph
